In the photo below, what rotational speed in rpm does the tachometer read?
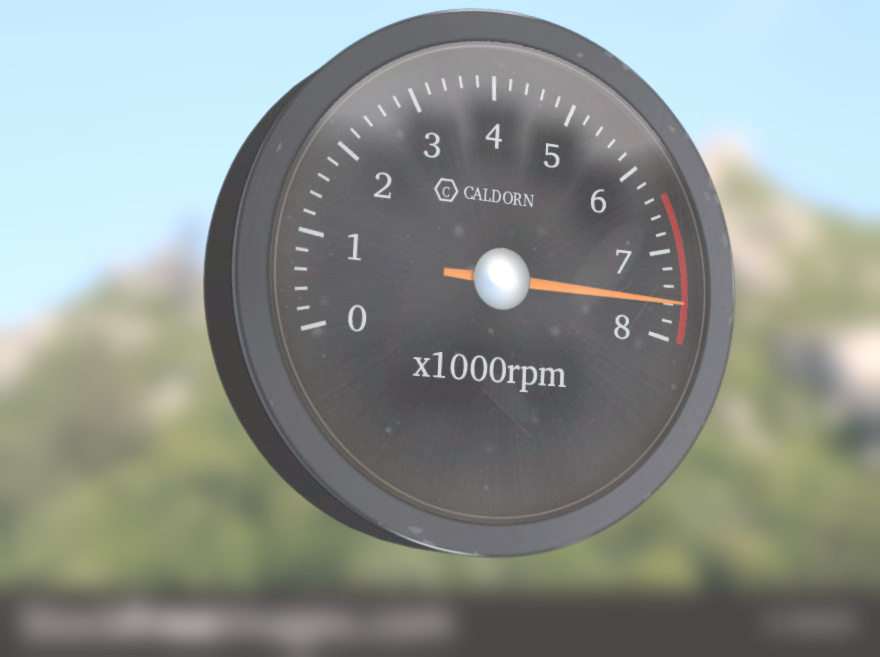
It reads 7600 rpm
